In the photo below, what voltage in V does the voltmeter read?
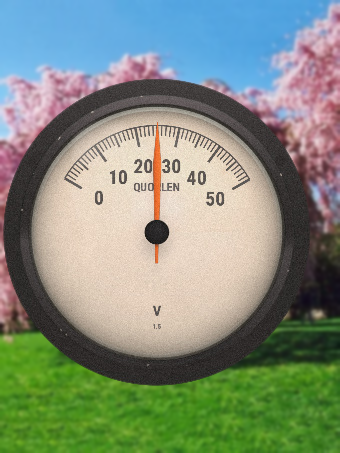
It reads 25 V
